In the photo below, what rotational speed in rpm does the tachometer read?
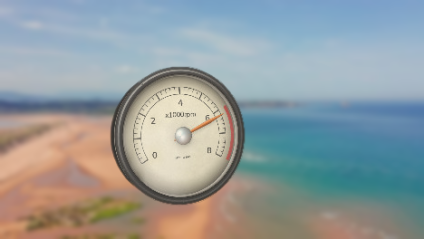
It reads 6200 rpm
